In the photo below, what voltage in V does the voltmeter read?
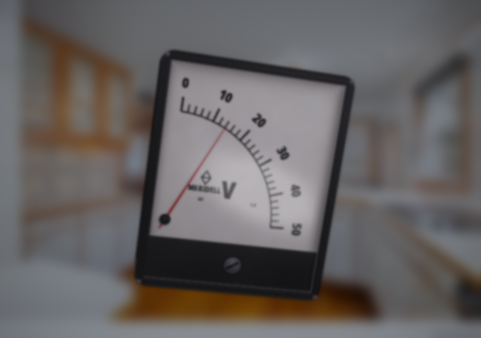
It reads 14 V
